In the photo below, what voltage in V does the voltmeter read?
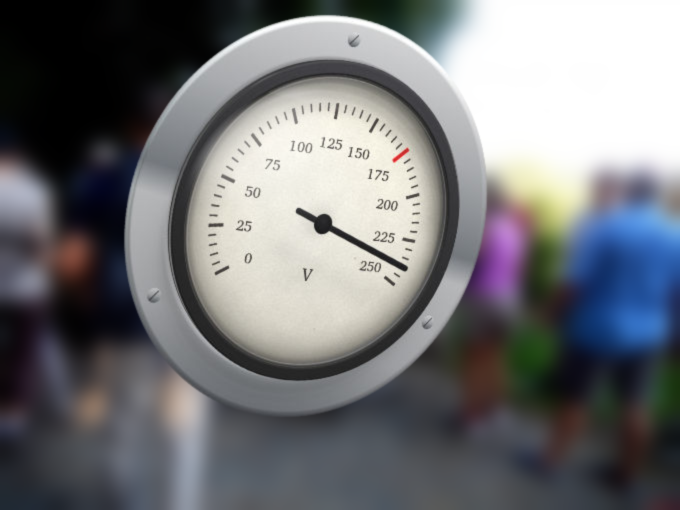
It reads 240 V
